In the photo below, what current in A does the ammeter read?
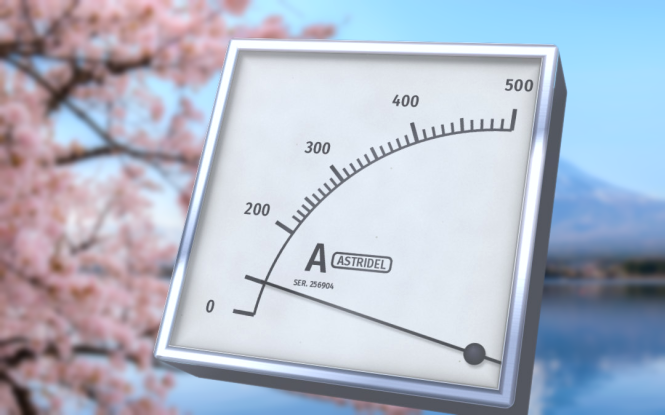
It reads 100 A
